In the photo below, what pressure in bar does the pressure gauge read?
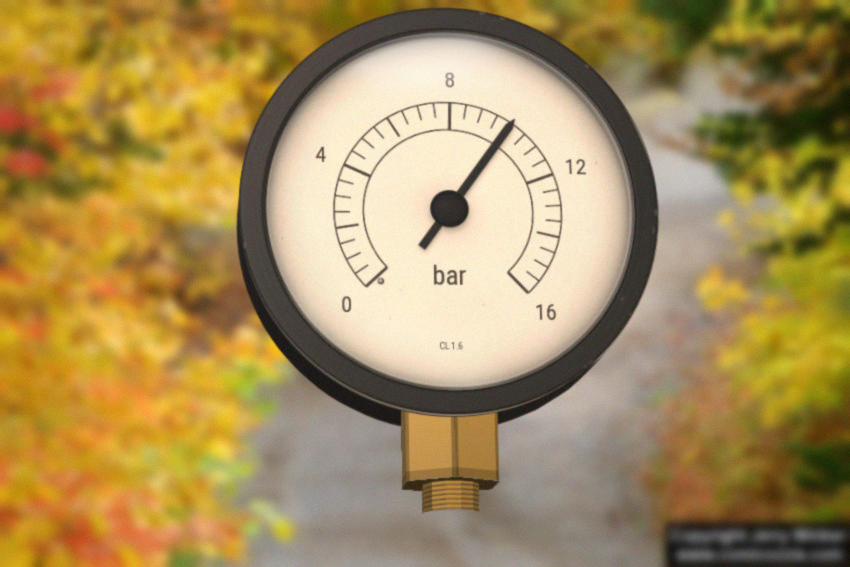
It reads 10 bar
